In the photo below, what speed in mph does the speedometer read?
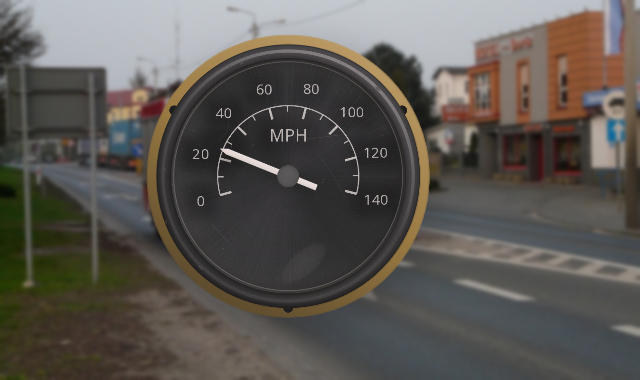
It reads 25 mph
